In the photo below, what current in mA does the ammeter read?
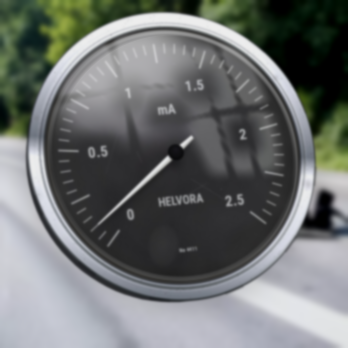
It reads 0.1 mA
